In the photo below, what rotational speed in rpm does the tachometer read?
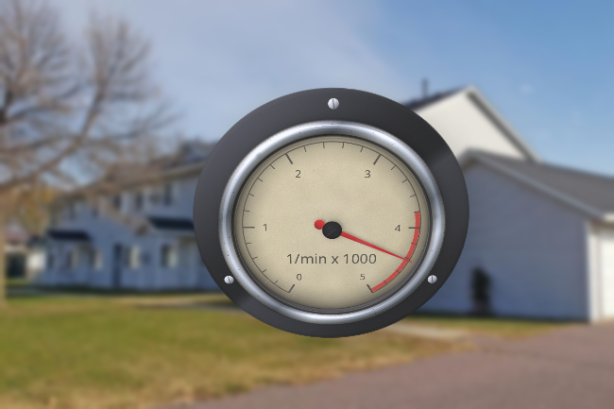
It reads 4400 rpm
